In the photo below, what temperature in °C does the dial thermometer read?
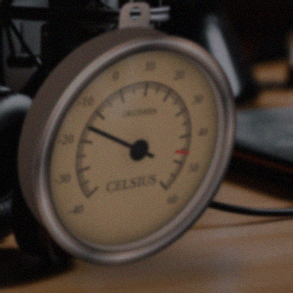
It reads -15 °C
